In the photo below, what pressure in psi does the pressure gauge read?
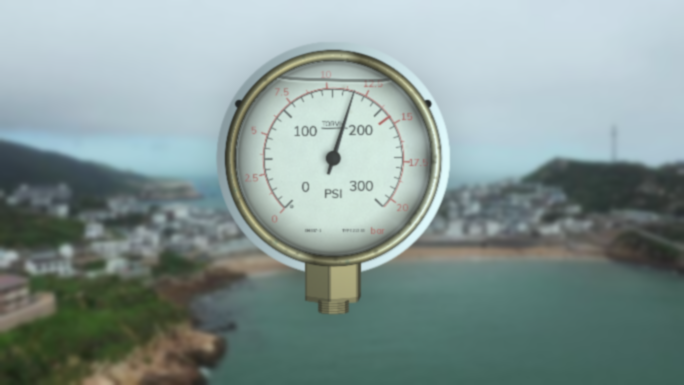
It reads 170 psi
